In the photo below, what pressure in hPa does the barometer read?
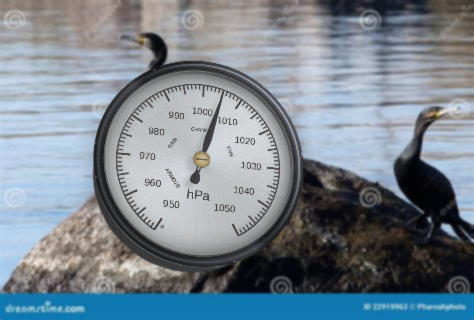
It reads 1005 hPa
